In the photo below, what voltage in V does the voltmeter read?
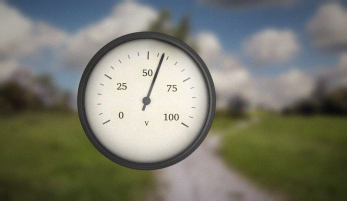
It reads 57.5 V
